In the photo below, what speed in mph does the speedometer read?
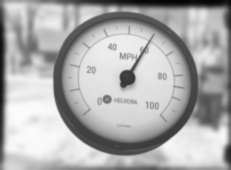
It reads 60 mph
